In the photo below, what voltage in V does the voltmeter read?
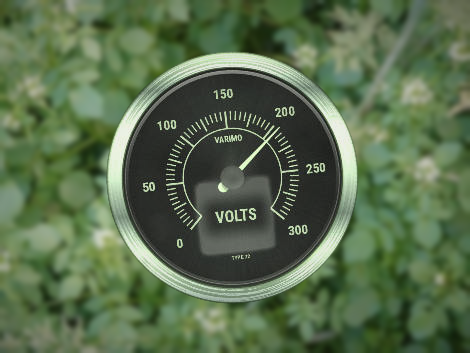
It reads 205 V
